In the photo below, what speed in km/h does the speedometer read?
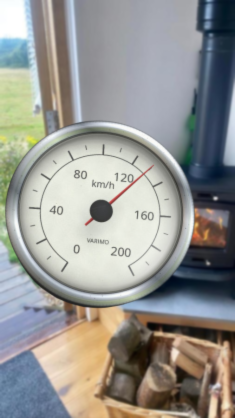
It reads 130 km/h
